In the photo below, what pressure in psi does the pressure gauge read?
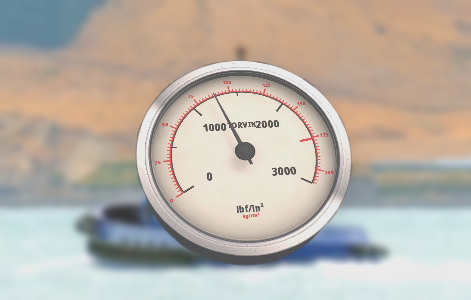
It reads 1250 psi
